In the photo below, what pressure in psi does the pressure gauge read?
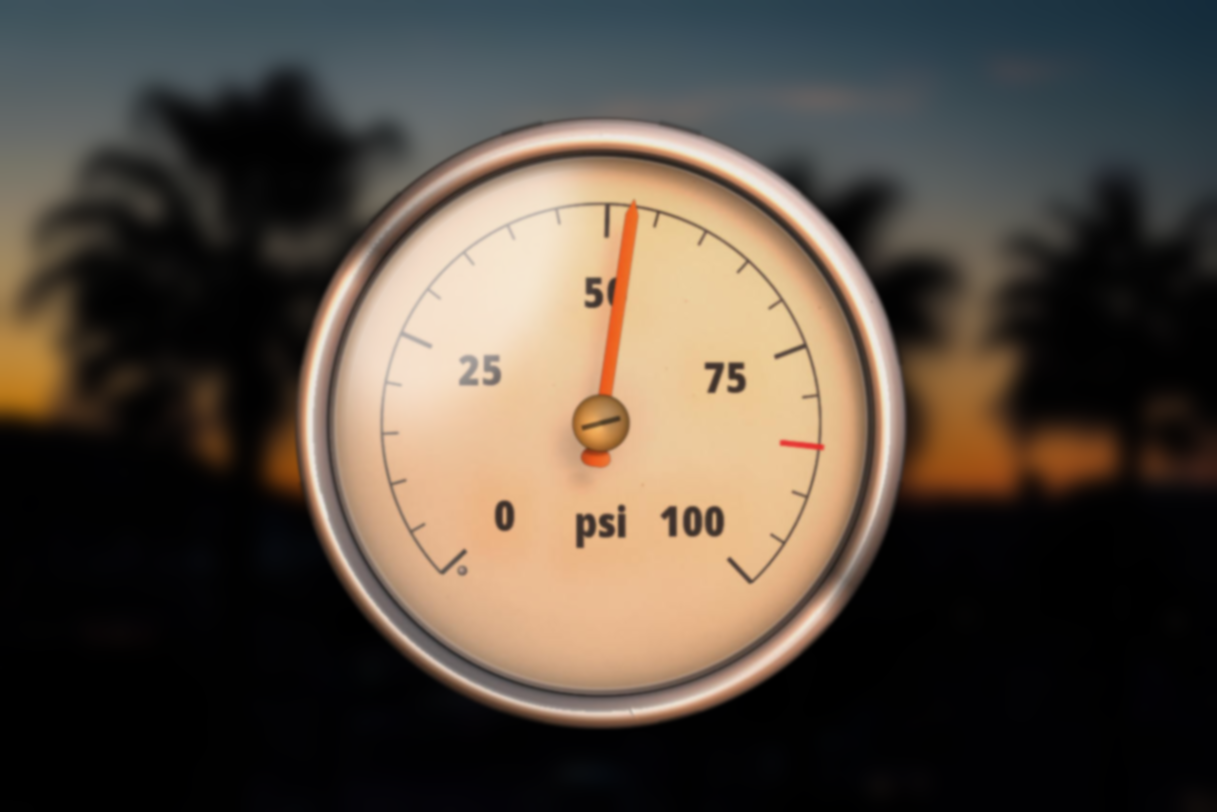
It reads 52.5 psi
